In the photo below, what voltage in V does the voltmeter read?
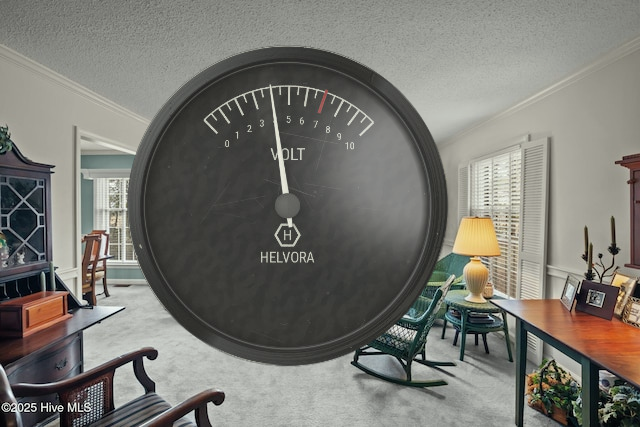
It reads 4 V
